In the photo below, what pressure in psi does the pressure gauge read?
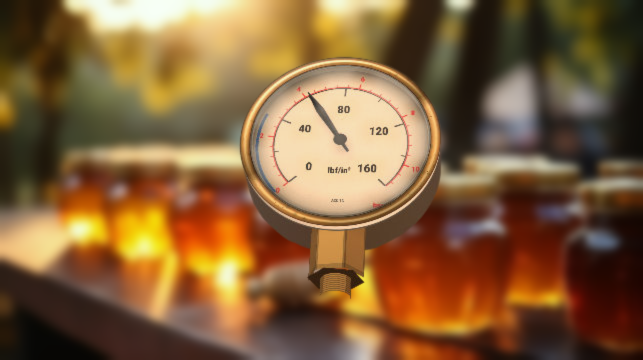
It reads 60 psi
